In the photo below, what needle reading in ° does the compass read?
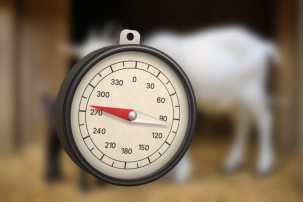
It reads 277.5 °
